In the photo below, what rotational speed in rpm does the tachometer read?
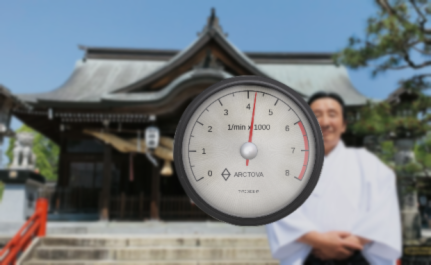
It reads 4250 rpm
